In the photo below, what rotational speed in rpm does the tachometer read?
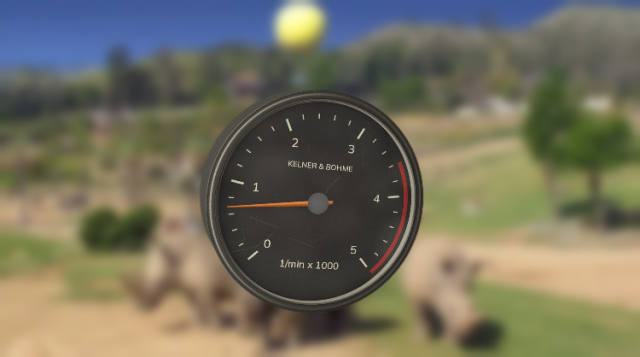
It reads 700 rpm
